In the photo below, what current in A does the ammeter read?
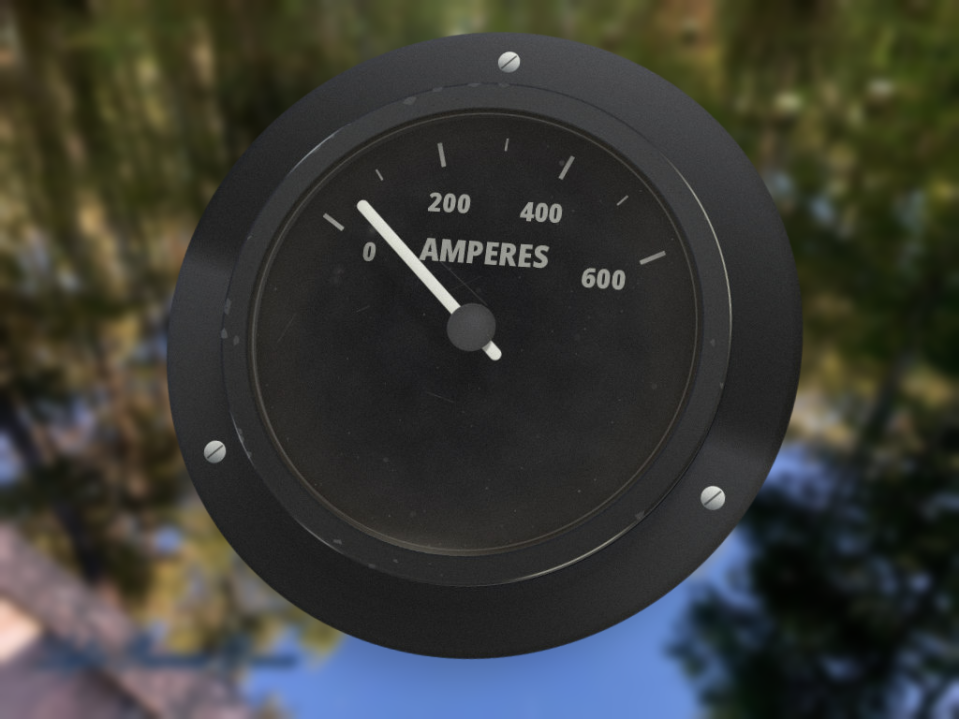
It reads 50 A
